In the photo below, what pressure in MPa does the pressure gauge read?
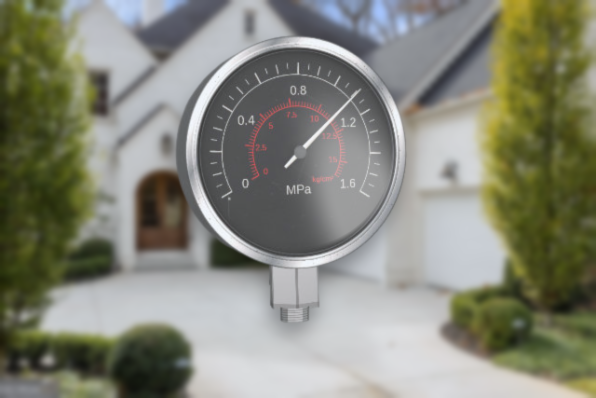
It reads 1.1 MPa
